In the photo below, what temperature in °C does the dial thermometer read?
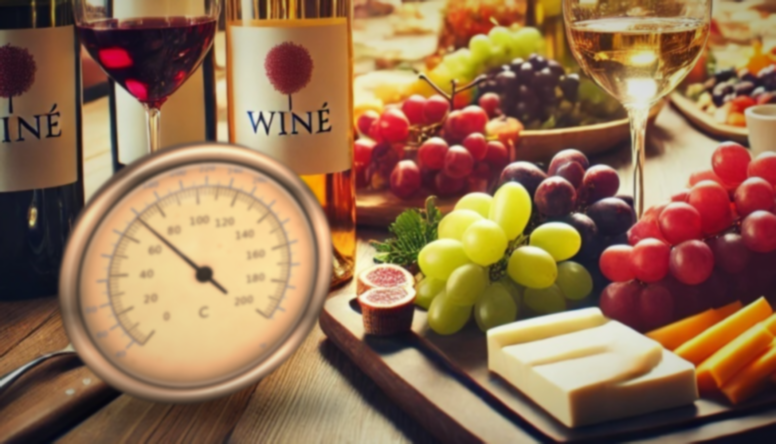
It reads 70 °C
